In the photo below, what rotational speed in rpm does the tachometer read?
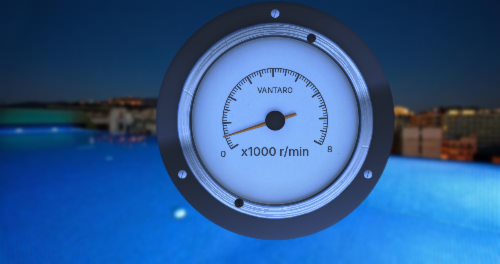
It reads 500 rpm
